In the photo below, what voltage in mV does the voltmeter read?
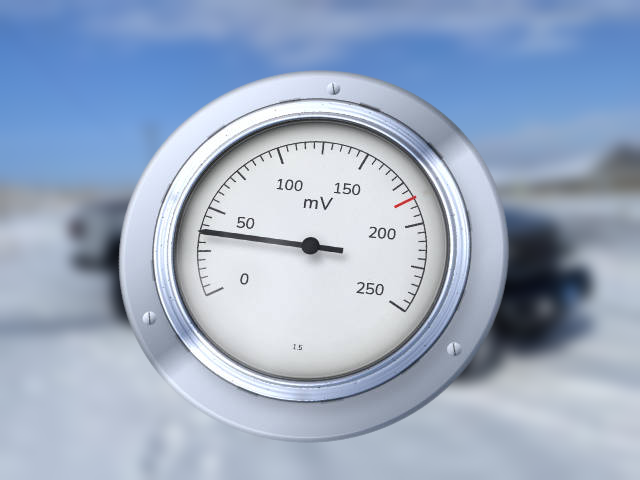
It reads 35 mV
